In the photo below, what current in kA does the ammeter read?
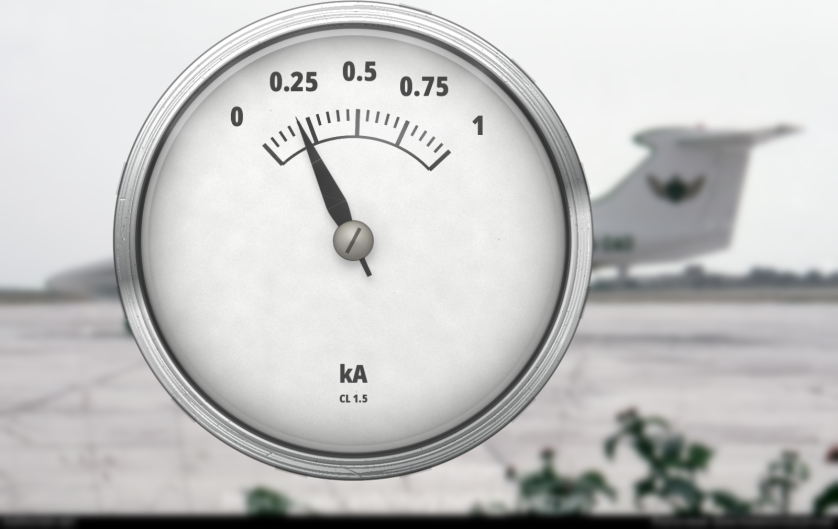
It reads 0.2 kA
